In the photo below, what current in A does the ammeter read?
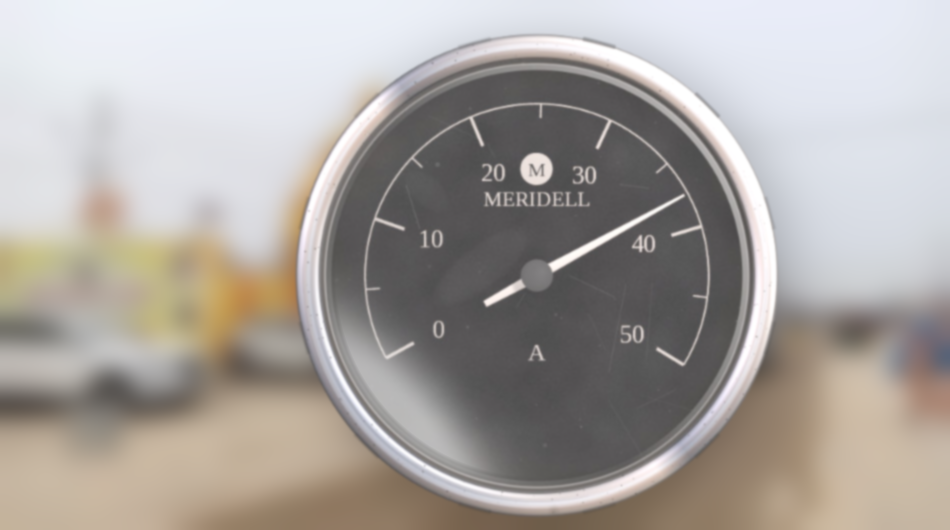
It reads 37.5 A
